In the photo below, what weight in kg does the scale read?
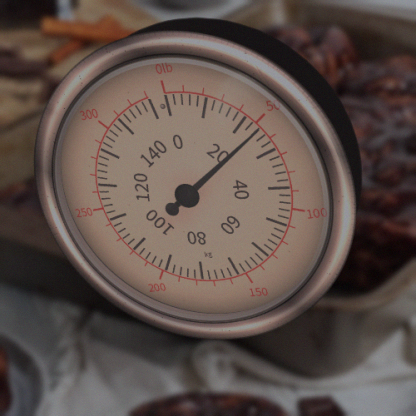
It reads 24 kg
